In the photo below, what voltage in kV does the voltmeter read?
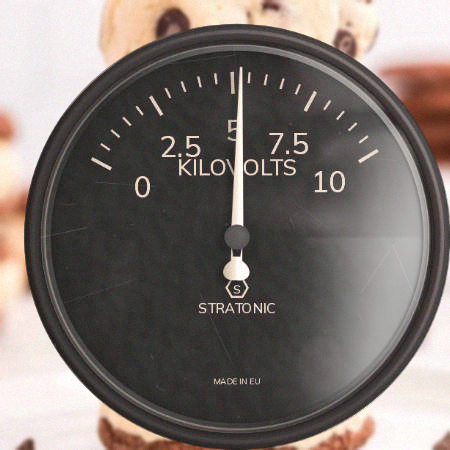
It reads 5.25 kV
